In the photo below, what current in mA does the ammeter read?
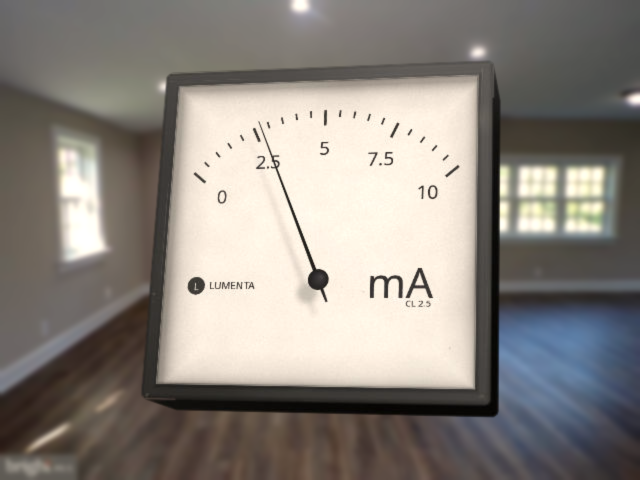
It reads 2.75 mA
